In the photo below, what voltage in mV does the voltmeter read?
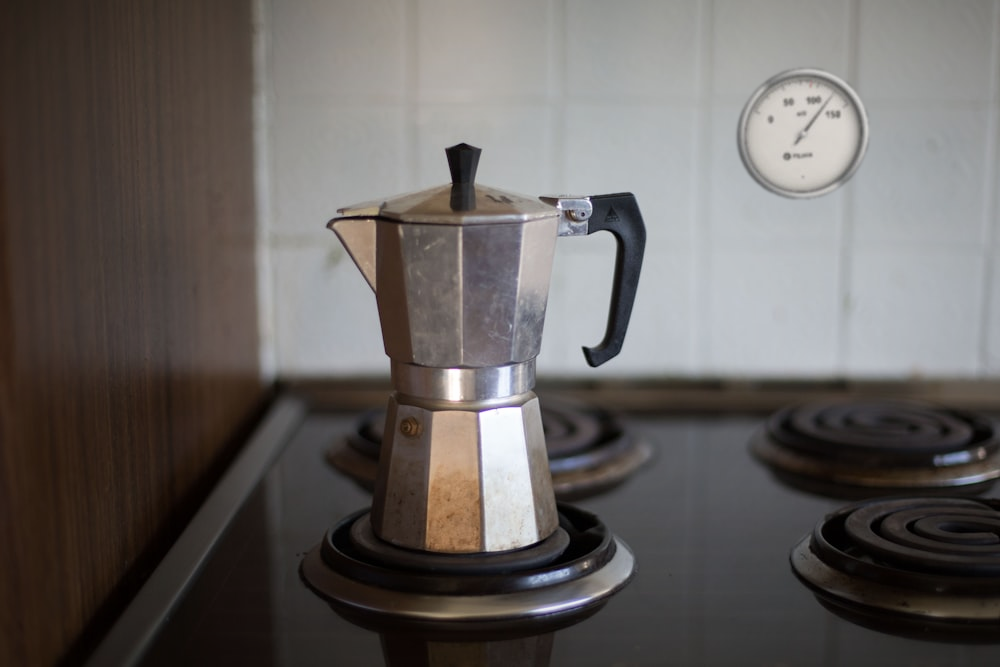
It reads 125 mV
